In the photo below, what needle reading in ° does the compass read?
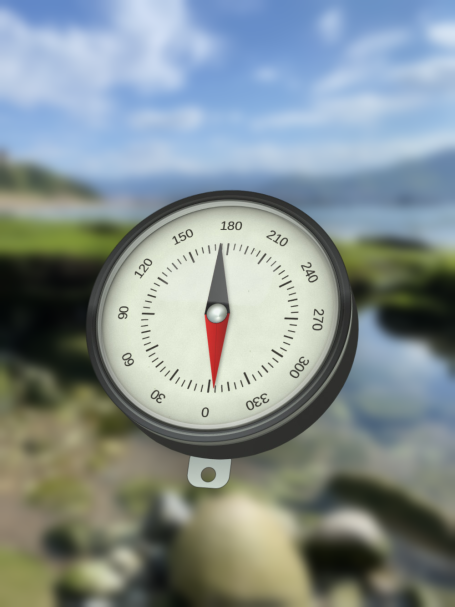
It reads 355 °
